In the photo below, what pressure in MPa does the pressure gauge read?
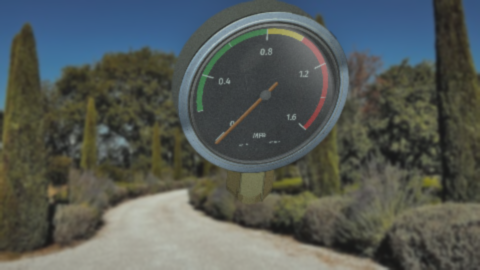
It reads 0 MPa
